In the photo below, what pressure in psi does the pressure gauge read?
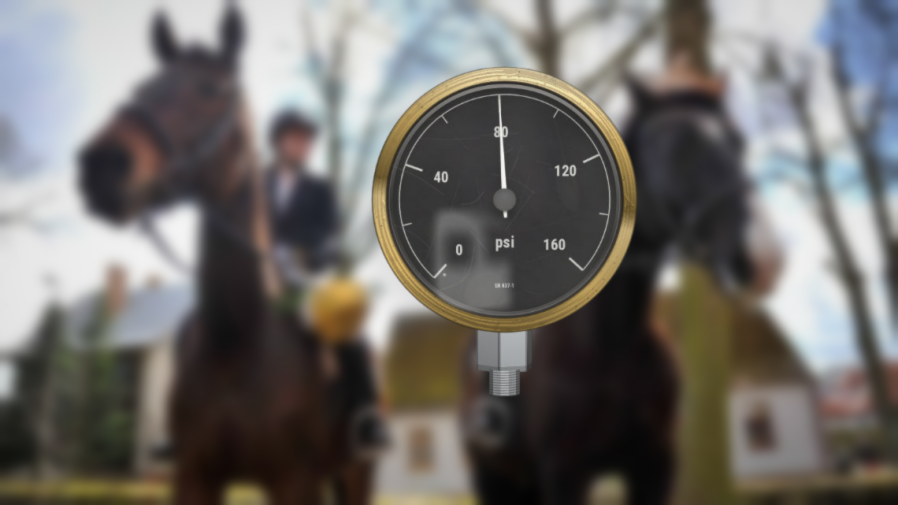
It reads 80 psi
